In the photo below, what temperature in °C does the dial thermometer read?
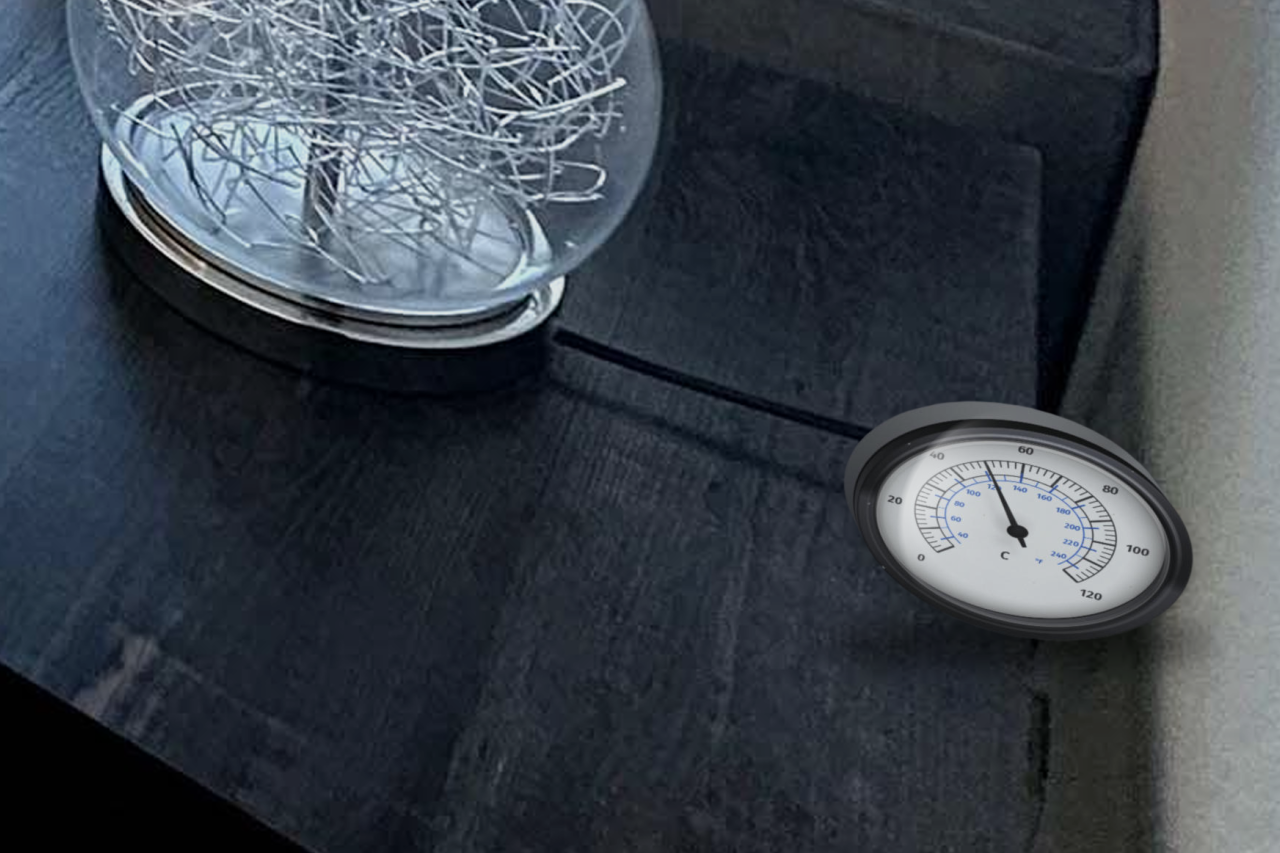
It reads 50 °C
